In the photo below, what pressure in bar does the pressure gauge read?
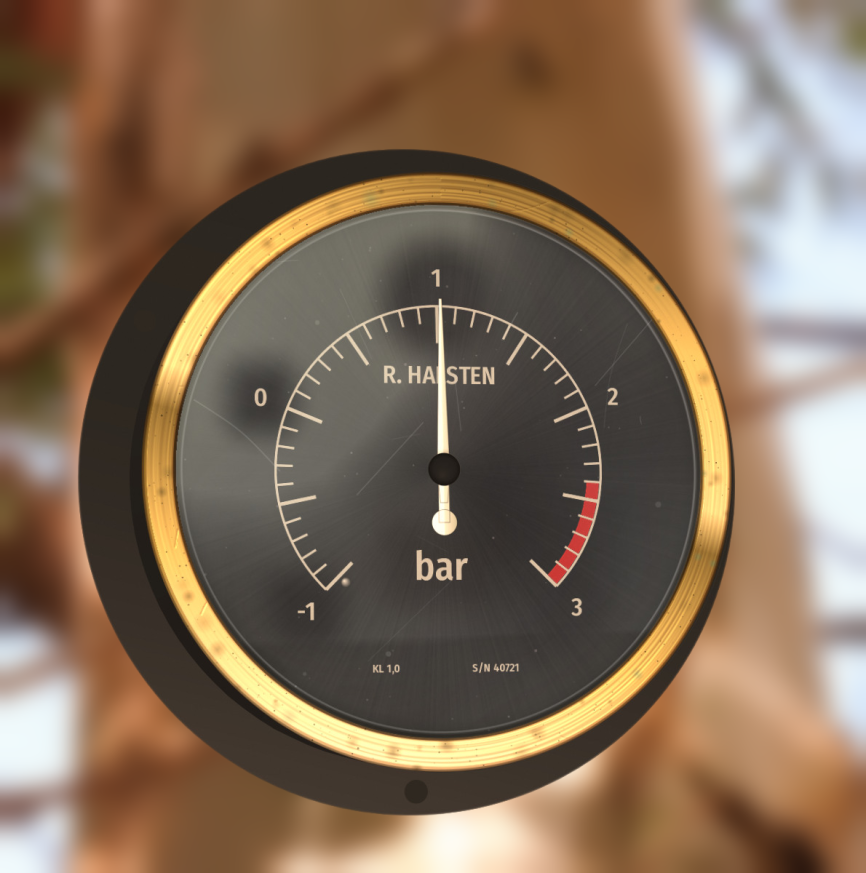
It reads 1 bar
